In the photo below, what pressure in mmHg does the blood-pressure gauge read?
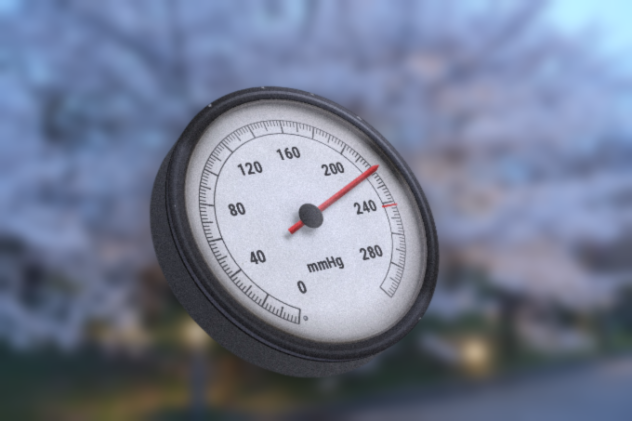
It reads 220 mmHg
